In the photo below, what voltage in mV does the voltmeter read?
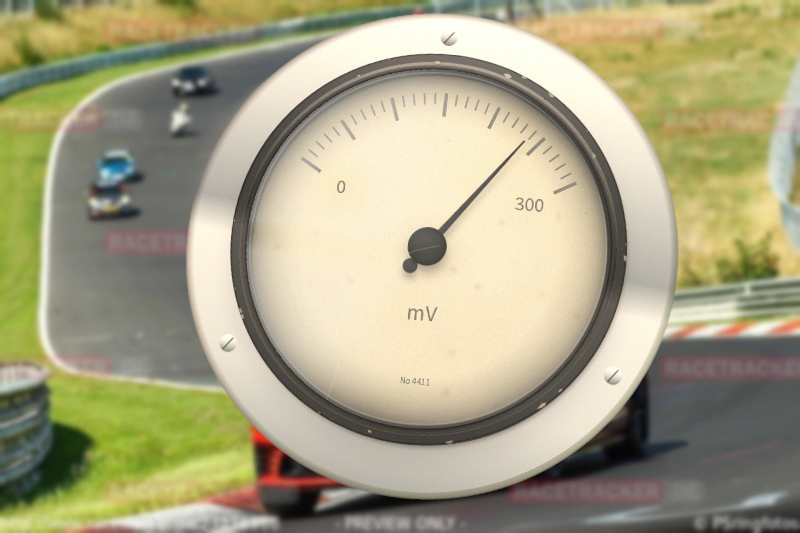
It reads 240 mV
